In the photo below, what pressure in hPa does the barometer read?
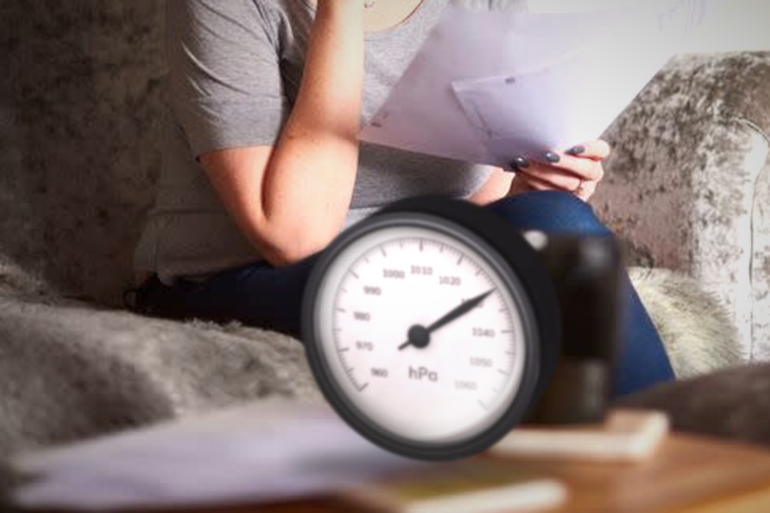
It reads 1030 hPa
